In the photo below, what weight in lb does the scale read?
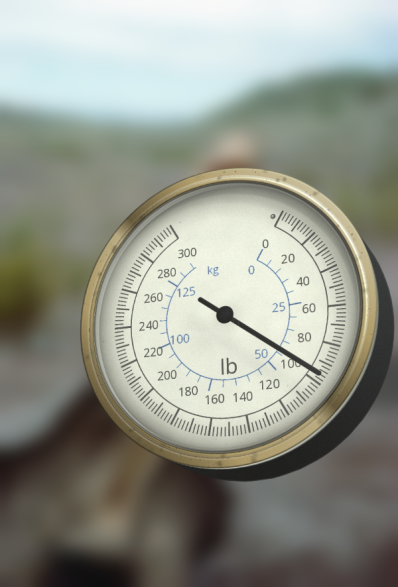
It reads 96 lb
